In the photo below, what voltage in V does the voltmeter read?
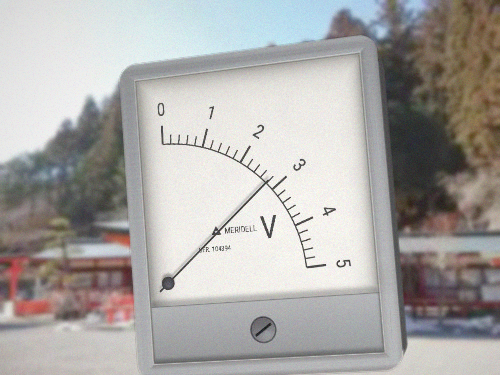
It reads 2.8 V
